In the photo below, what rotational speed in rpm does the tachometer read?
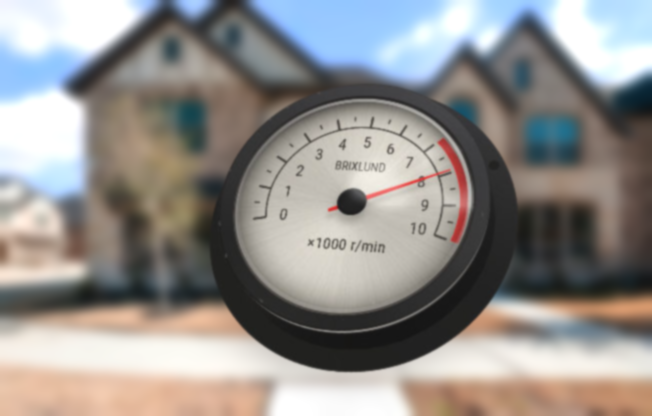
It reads 8000 rpm
